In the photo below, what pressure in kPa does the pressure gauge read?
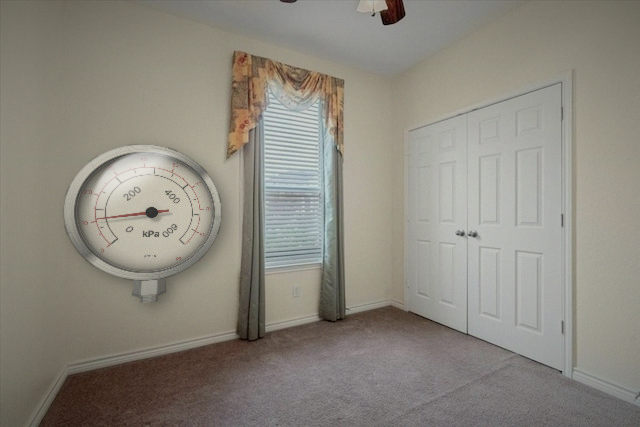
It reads 75 kPa
